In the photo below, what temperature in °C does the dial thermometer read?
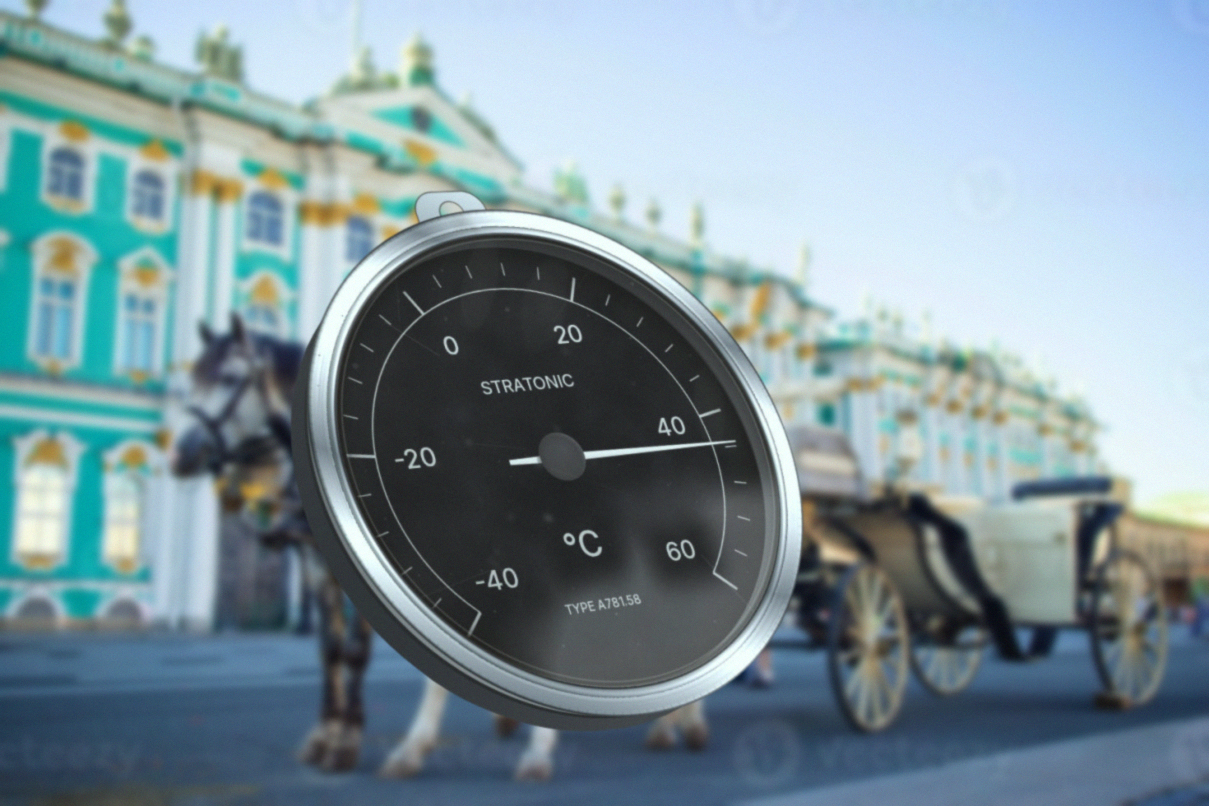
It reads 44 °C
